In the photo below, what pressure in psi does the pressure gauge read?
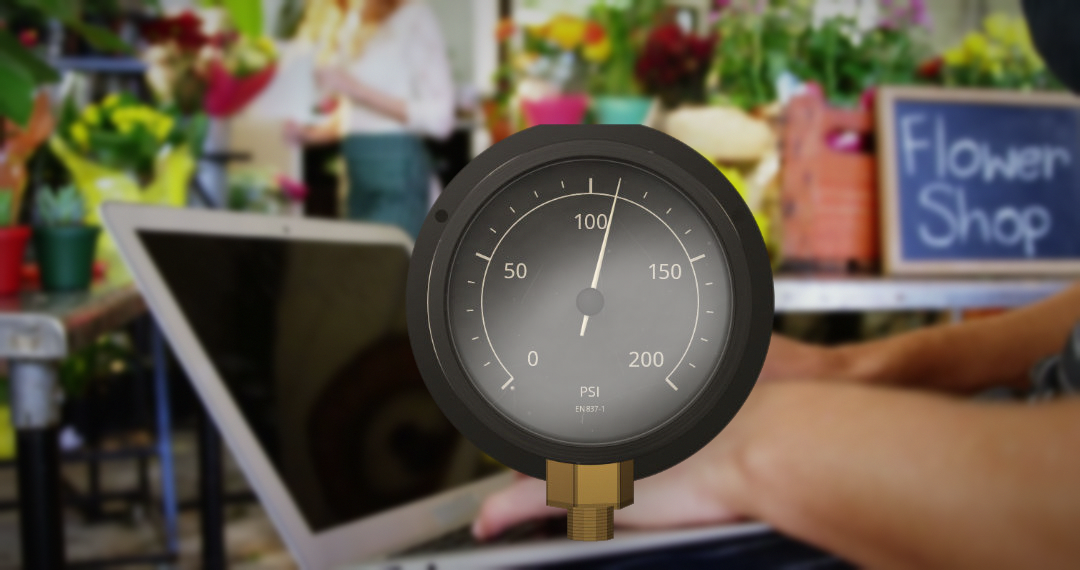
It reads 110 psi
